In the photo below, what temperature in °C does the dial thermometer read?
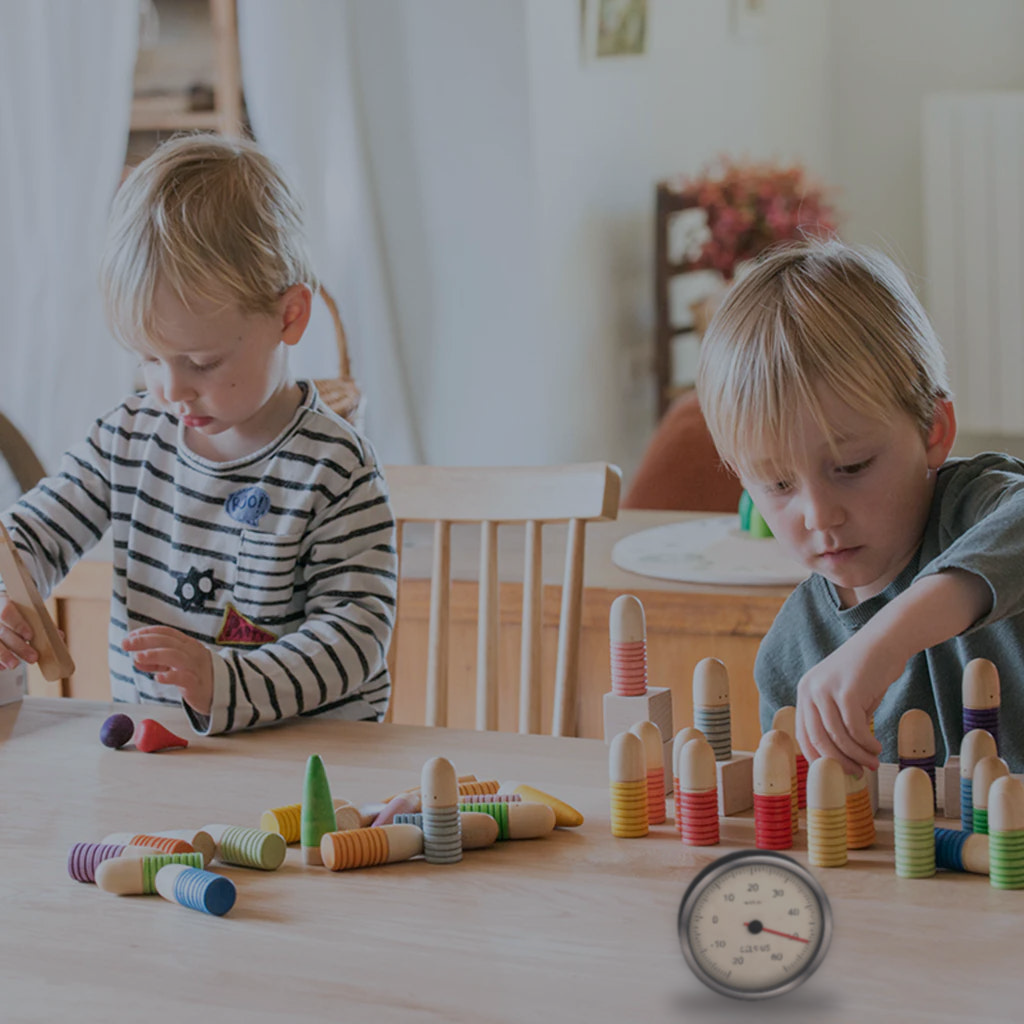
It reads 50 °C
